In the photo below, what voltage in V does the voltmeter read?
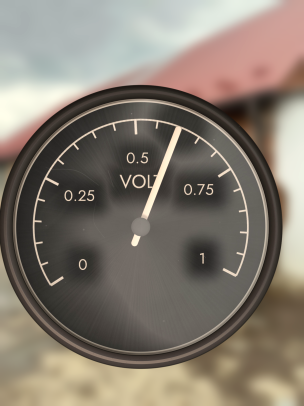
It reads 0.6 V
